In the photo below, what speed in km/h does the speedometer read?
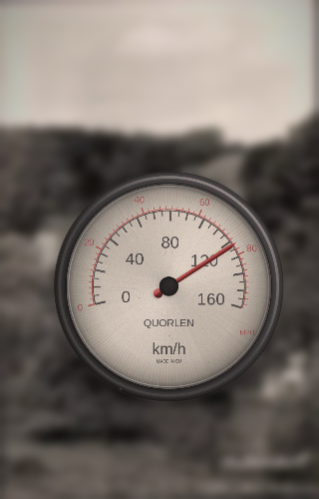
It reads 122.5 km/h
